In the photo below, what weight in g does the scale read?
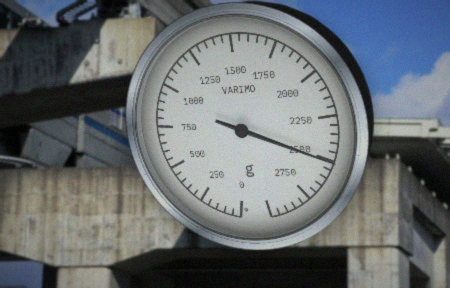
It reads 2500 g
